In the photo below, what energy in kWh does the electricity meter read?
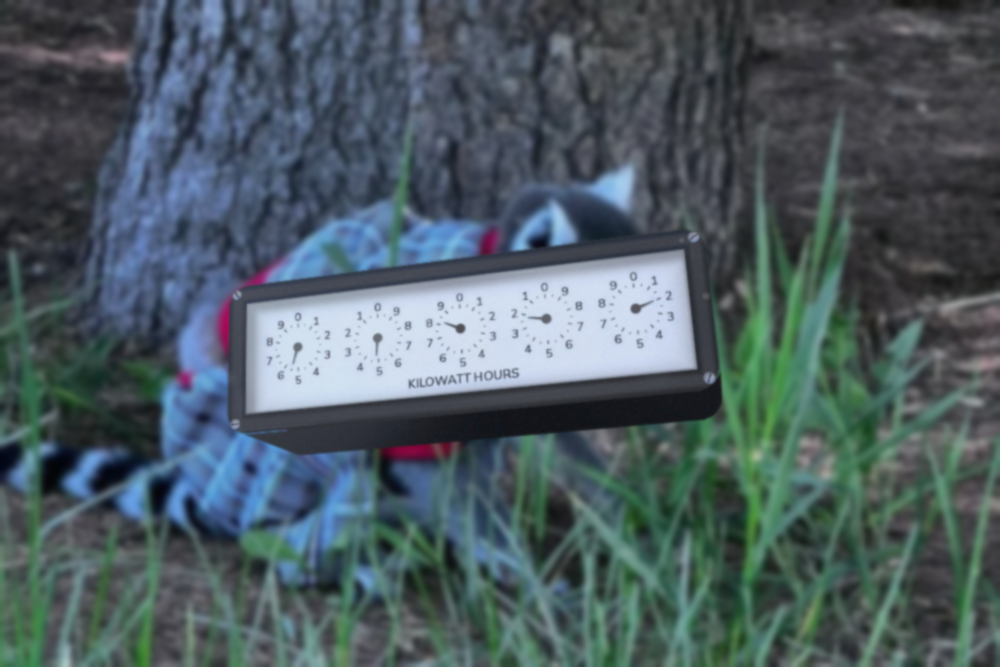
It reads 54822 kWh
